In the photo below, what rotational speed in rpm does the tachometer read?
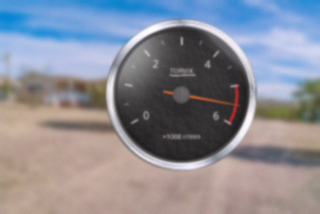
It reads 5500 rpm
